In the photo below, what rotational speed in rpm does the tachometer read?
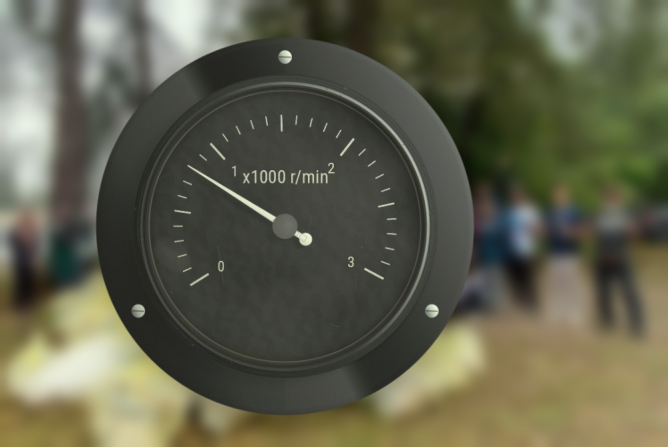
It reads 800 rpm
